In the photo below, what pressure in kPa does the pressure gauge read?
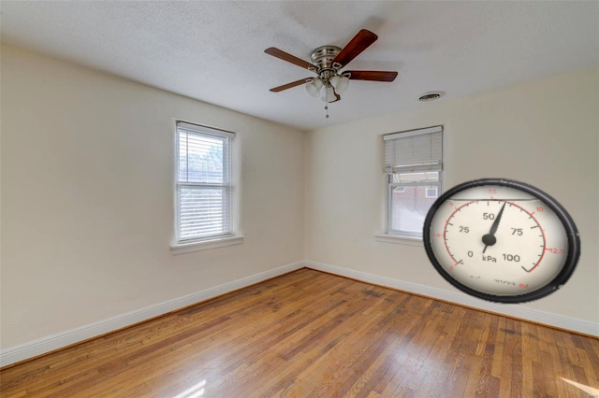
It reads 57.5 kPa
